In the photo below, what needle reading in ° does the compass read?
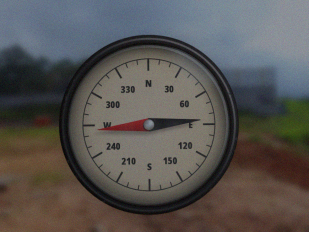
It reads 265 °
